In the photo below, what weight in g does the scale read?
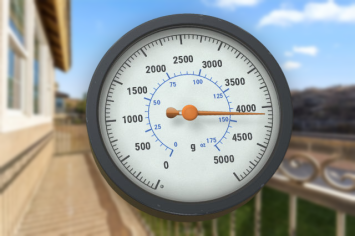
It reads 4100 g
